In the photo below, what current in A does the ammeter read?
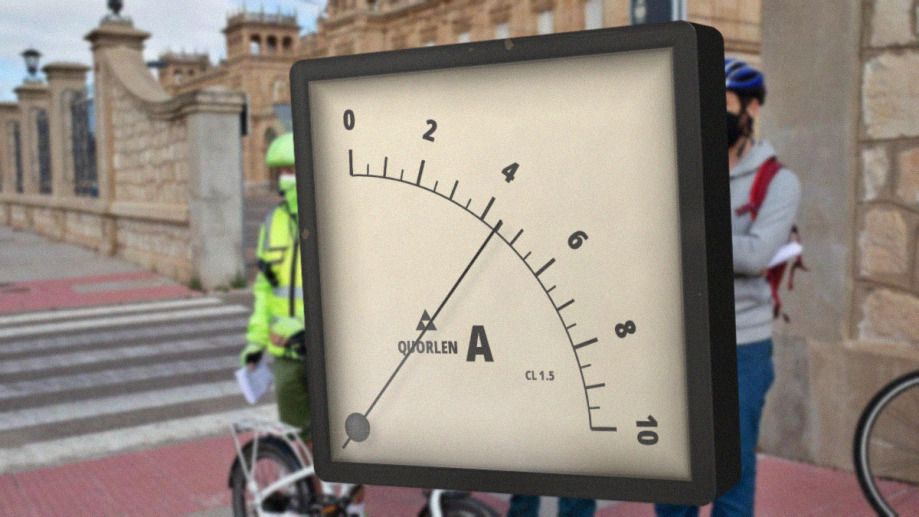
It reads 4.5 A
